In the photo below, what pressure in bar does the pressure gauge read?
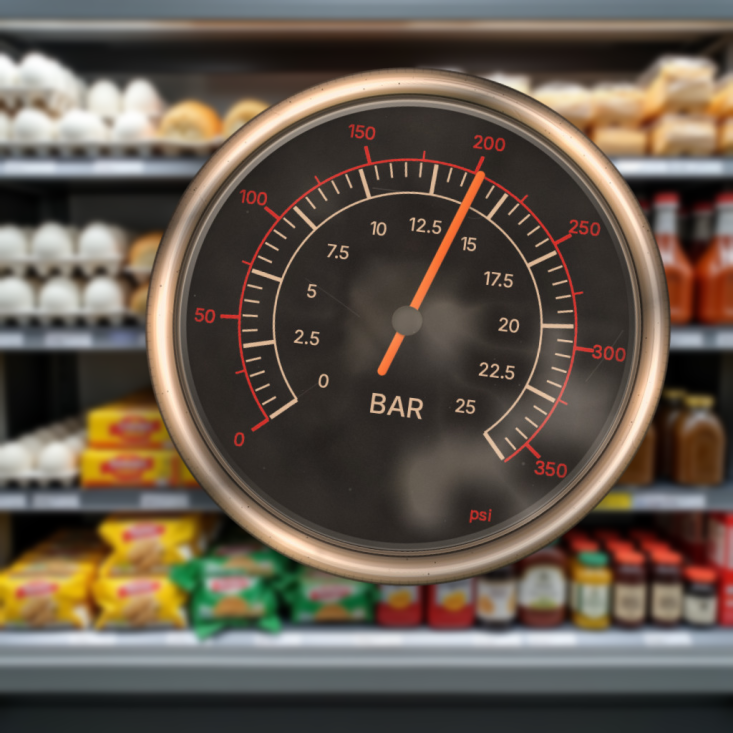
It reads 14 bar
